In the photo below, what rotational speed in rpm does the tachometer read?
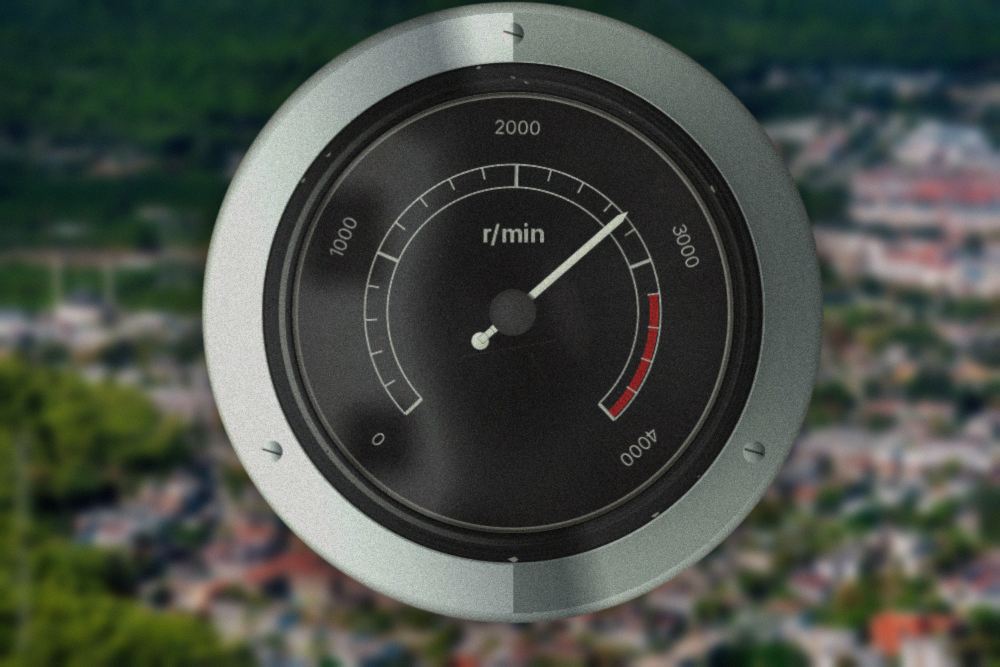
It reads 2700 rpm
